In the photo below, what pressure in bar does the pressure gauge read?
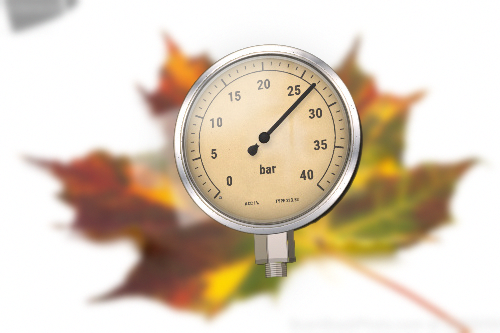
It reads 27 bar
